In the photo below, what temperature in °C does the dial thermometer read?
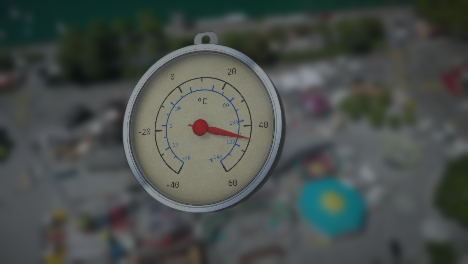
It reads 45 °C
